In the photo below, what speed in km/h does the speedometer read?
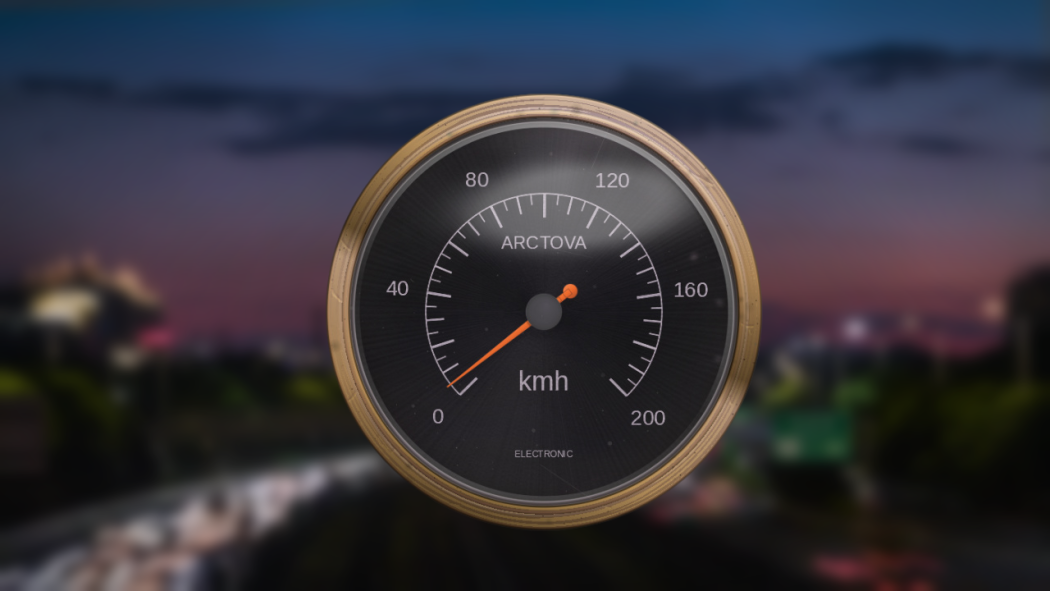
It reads 5 km/h
